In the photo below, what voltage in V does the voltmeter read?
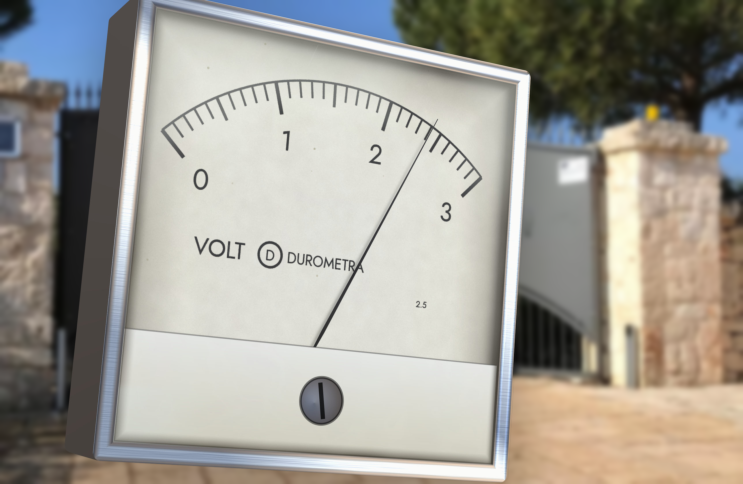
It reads 2.4 V
